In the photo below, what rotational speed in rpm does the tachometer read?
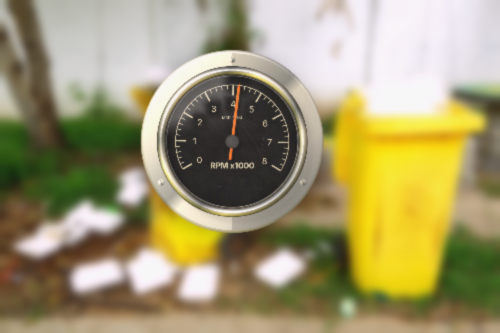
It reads 4200 rpm
